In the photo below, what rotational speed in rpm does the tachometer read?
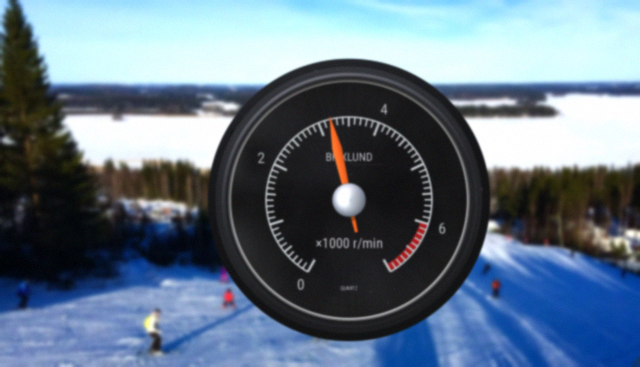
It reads 3200 rpm
